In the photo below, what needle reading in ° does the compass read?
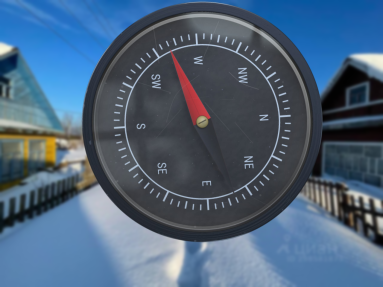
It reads 250 °
